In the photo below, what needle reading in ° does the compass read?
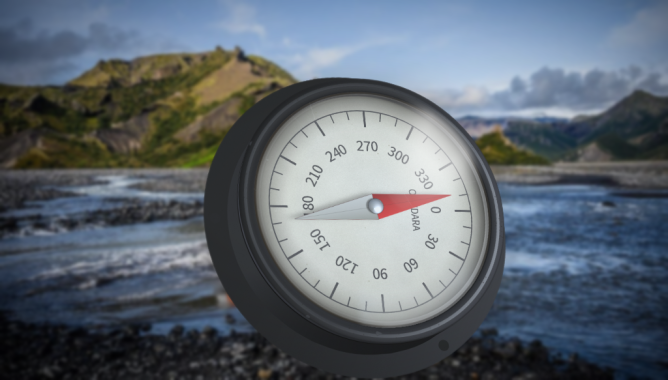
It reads 350 °
